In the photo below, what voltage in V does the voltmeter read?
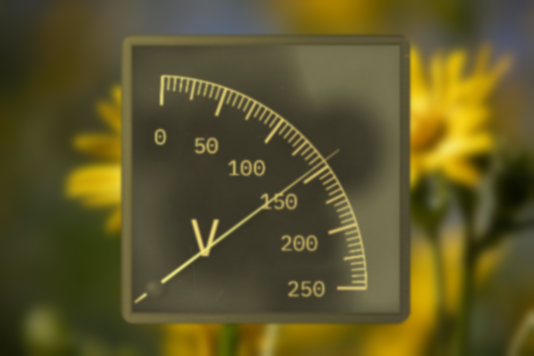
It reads 145 V
